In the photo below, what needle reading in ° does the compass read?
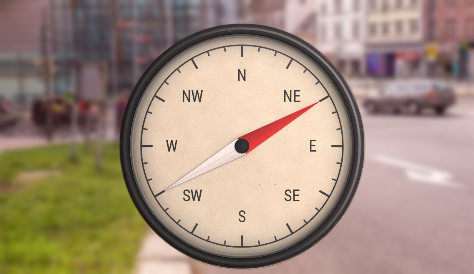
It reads 60 °
